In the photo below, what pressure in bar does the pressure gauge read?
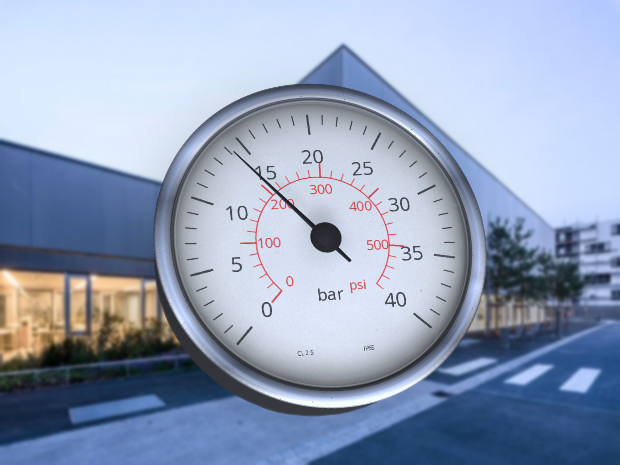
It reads 14 bar
